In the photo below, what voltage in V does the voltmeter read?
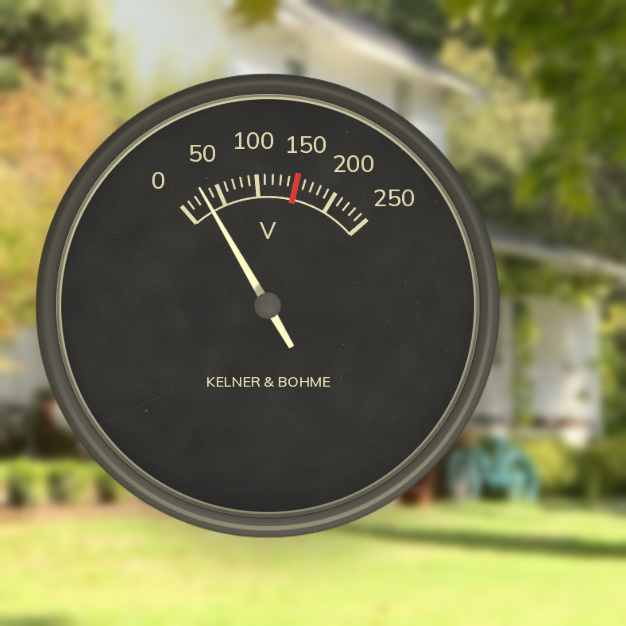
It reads 30 V
